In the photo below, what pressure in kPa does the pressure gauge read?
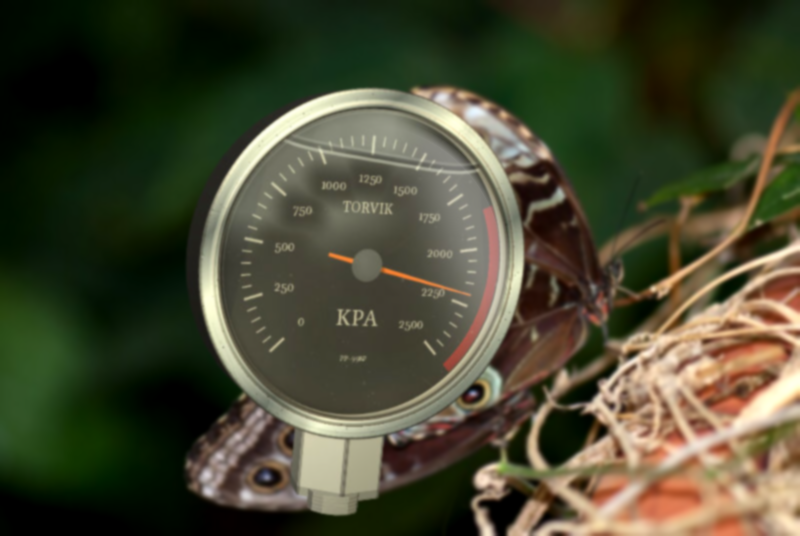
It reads 2200 kPa
